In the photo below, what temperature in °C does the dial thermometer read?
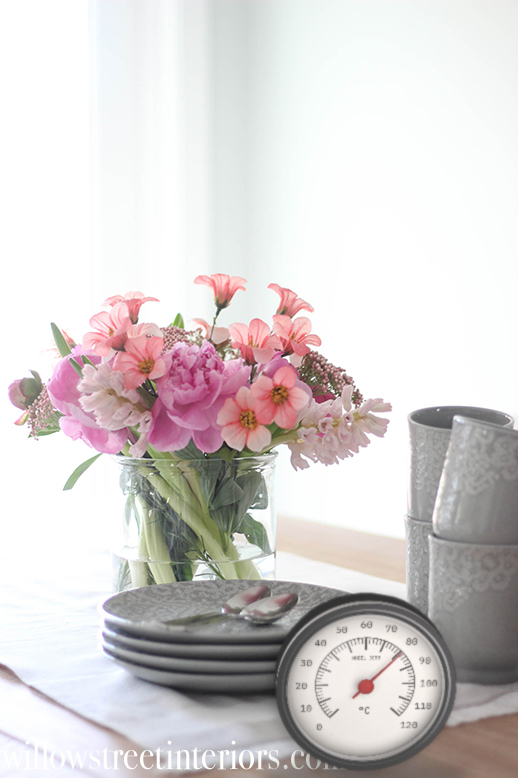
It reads 80 °C
